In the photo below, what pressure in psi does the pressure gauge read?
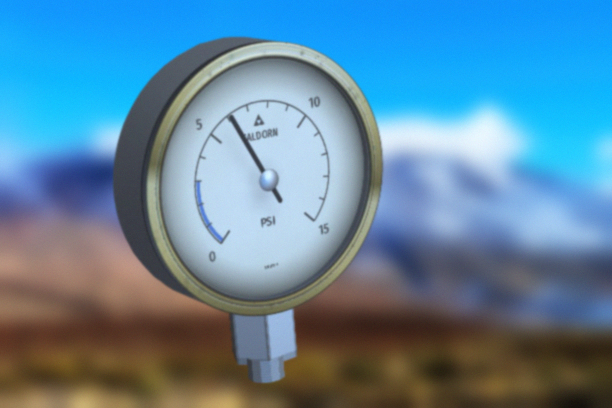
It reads 6 psi
